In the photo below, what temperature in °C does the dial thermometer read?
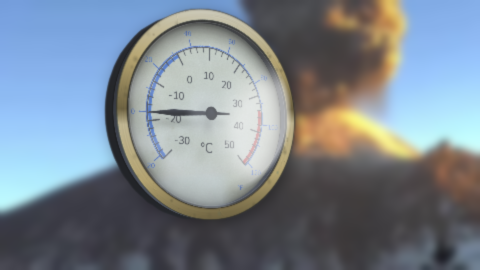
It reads -18 °C
